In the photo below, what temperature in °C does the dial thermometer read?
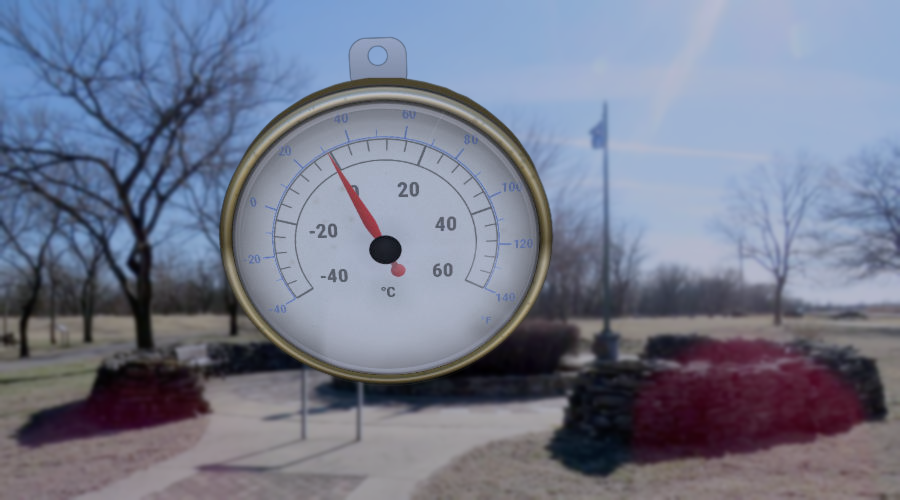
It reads 0 °C
